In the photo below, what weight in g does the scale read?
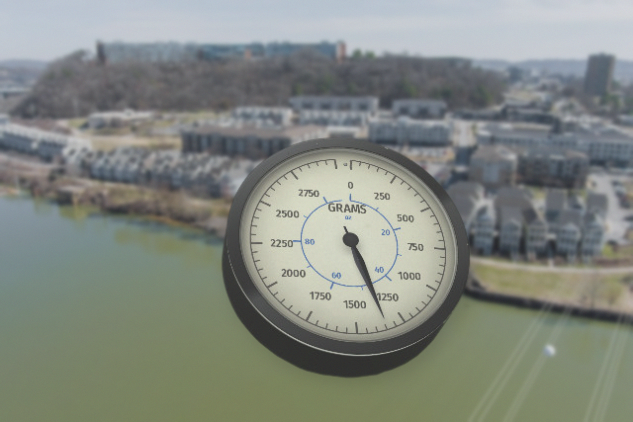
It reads 1350 g
